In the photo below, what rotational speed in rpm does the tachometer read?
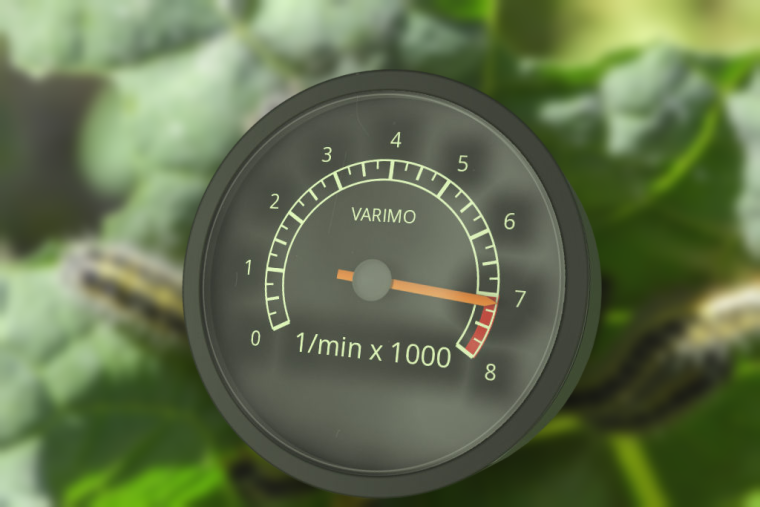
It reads 7125 rpm
